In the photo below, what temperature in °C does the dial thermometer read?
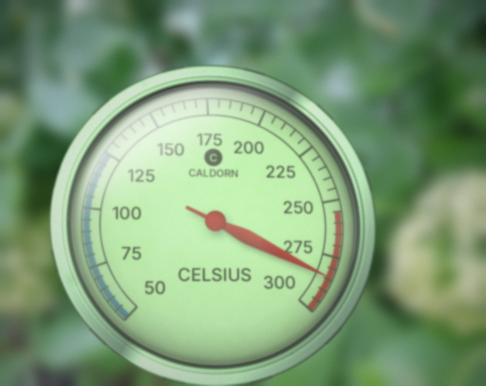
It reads 285 °C
